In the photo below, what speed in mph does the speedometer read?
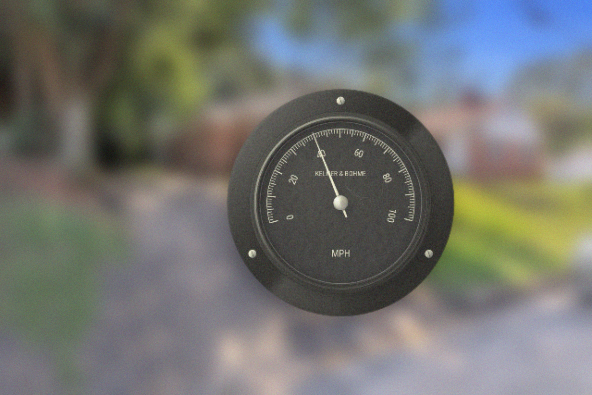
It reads 40 mph
